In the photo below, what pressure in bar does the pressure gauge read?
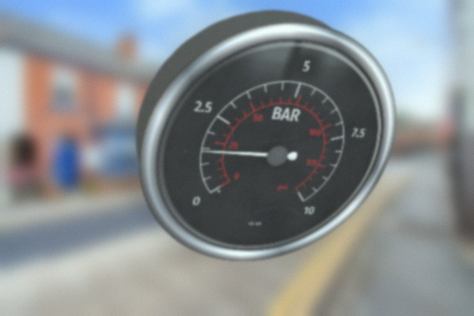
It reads 1.5 bar
